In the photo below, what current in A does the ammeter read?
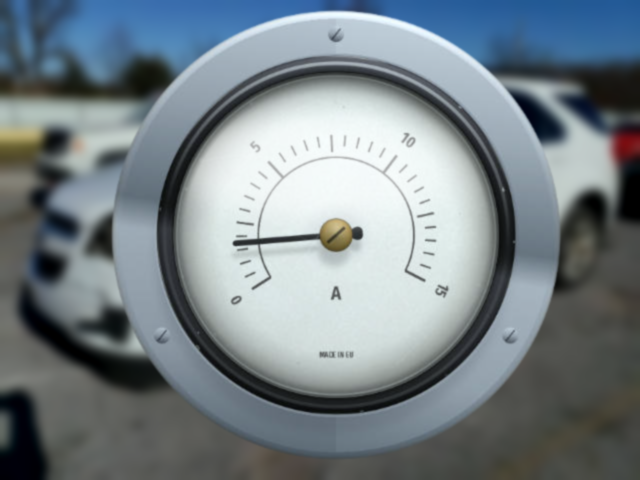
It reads 1.75 A
